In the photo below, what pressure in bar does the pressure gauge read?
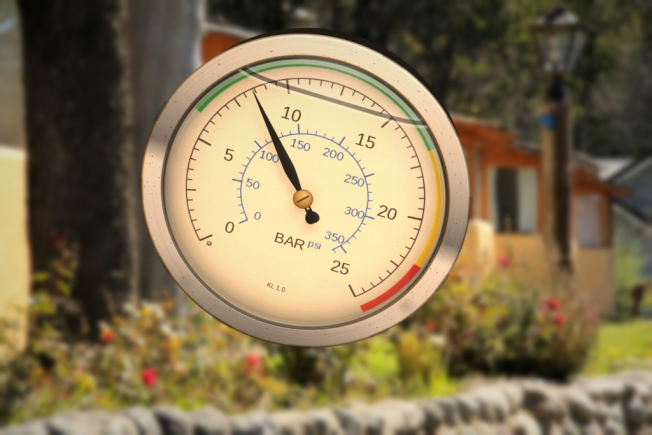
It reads 8.5 bar
